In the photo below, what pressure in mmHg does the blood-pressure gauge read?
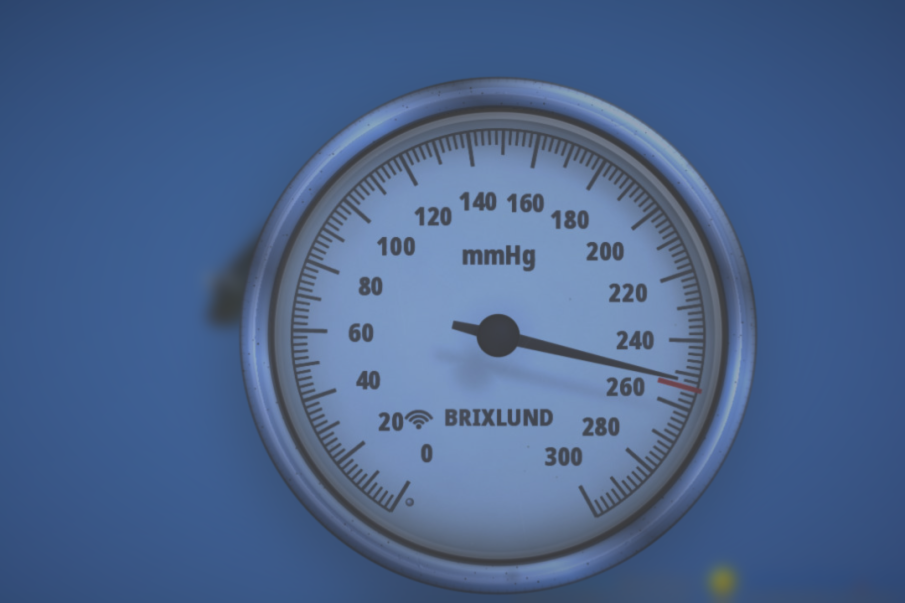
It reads 252 mmHg
